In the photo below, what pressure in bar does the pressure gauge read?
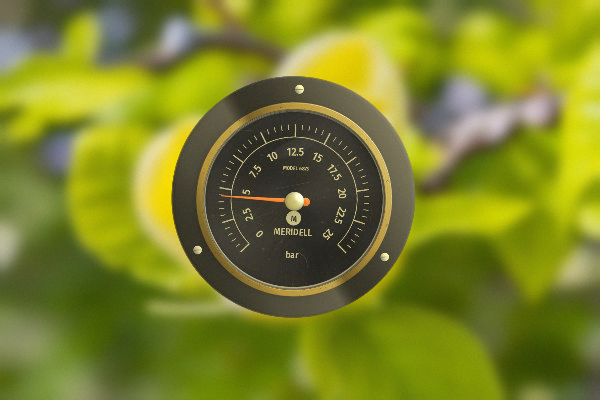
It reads 4.5 bar
